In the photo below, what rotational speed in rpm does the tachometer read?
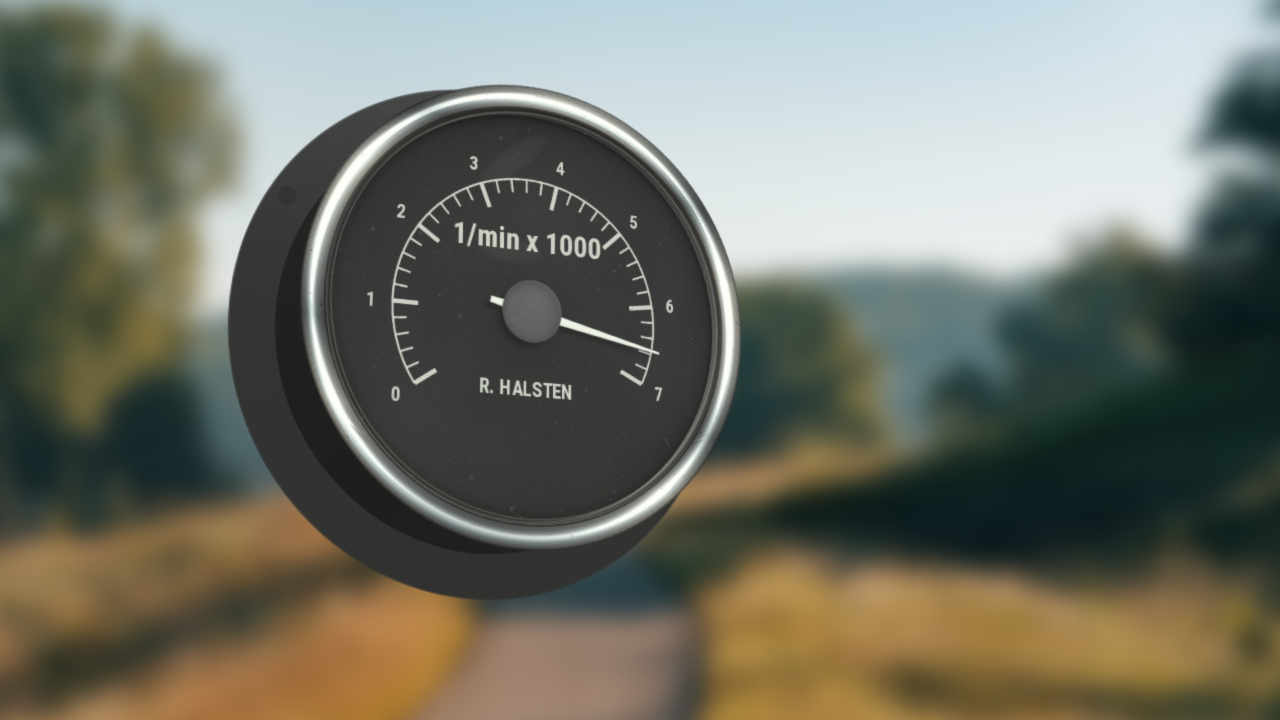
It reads 6600 rpm
